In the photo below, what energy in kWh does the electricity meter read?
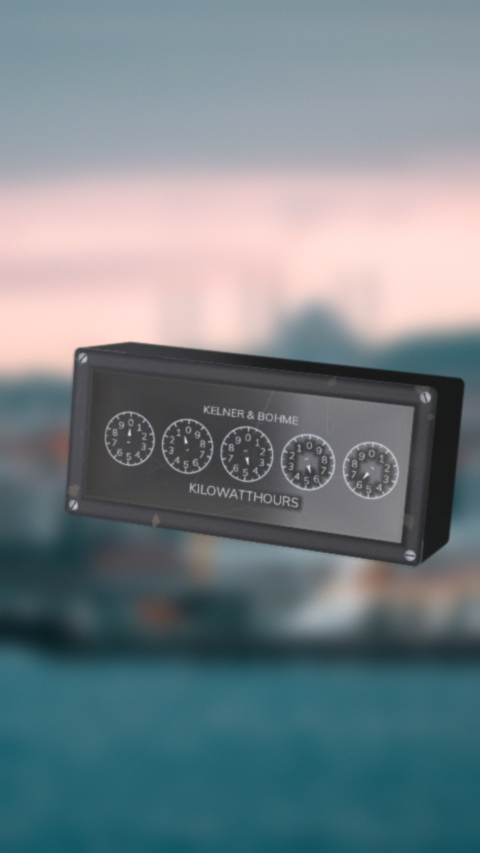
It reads 456 kWh
